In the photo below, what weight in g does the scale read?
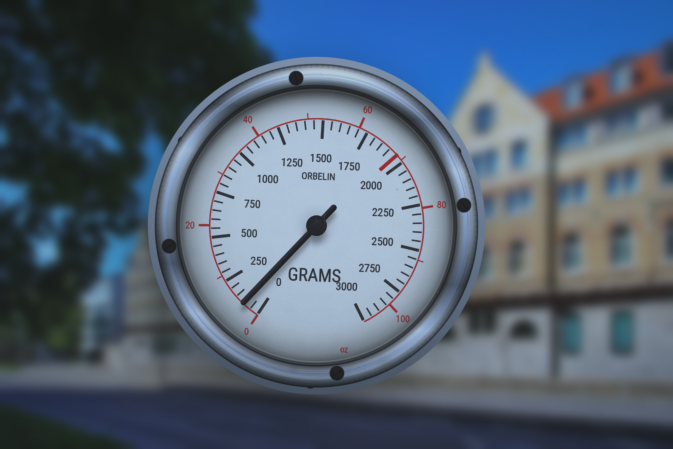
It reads 100 g
